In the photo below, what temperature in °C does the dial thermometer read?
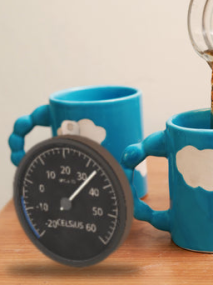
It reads 34 °C
